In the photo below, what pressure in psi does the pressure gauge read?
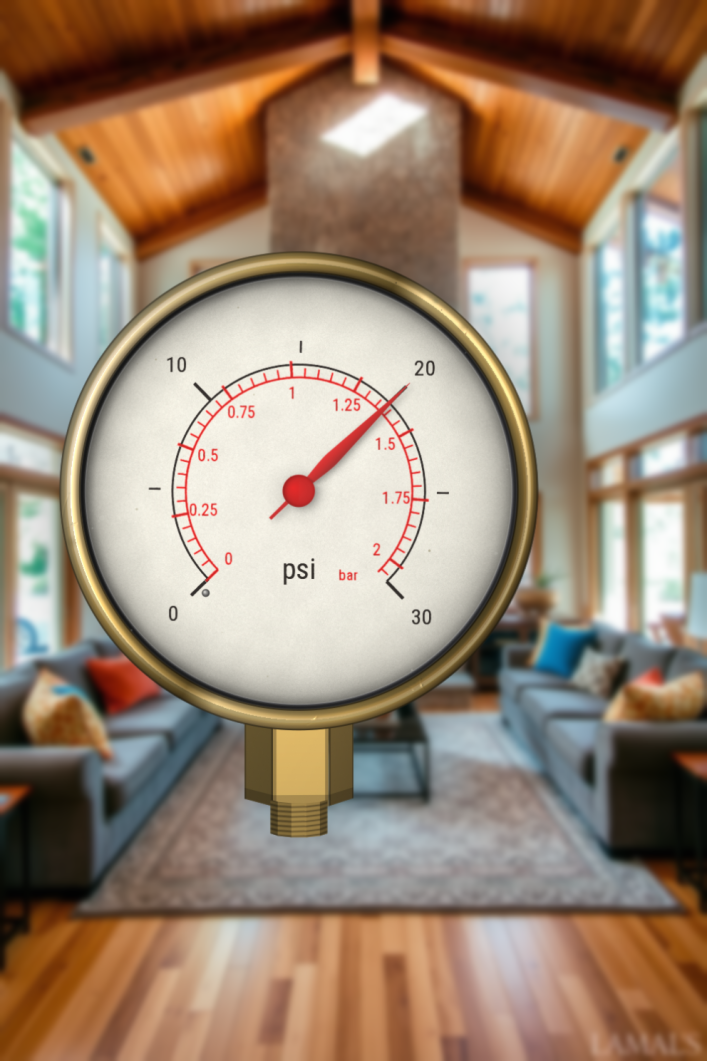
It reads 20 psi
